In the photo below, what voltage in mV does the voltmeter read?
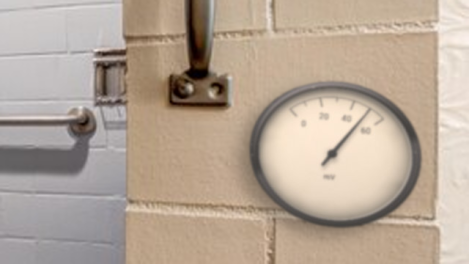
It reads 50 mV
